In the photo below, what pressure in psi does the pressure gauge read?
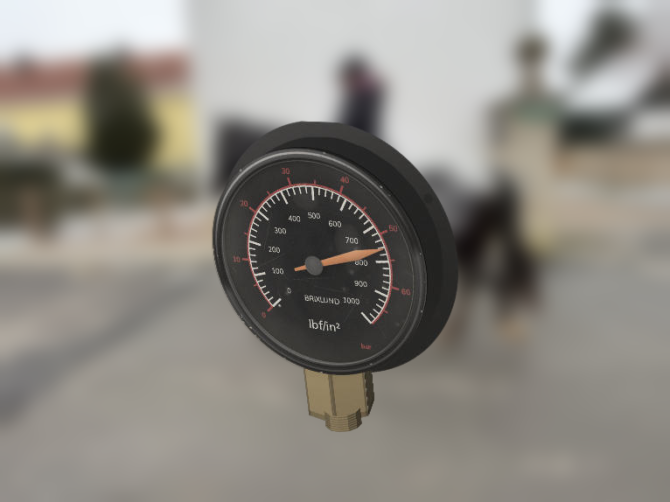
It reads 760 psi
